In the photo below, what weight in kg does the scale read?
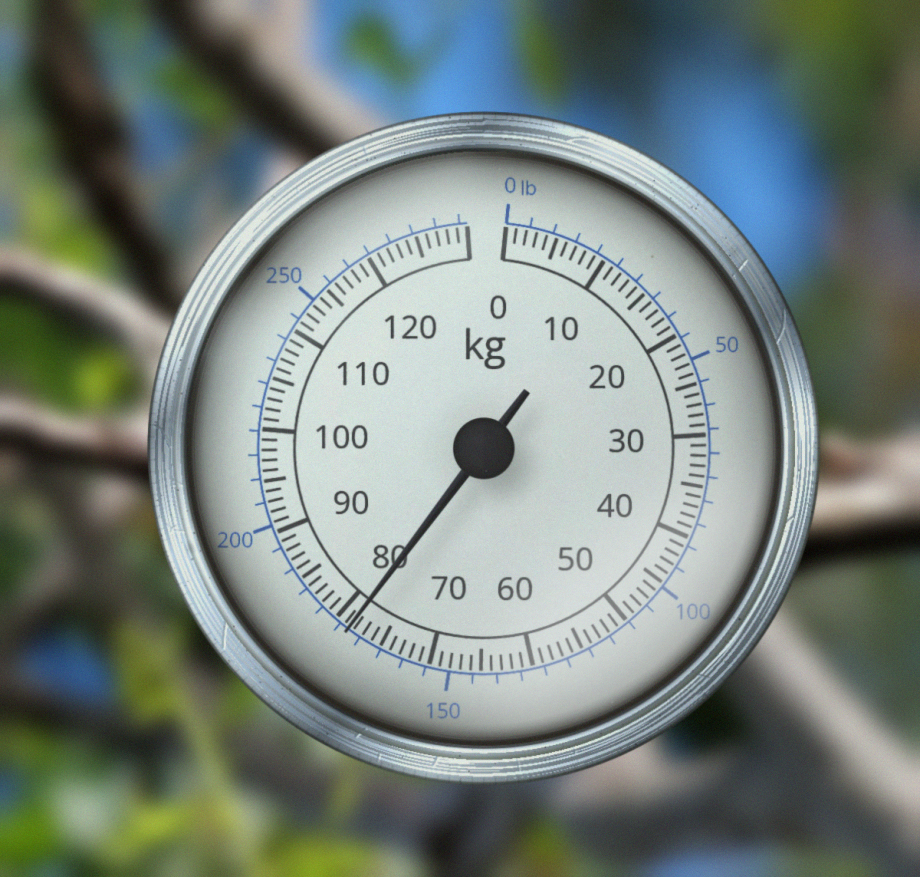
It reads 78.5 kg
